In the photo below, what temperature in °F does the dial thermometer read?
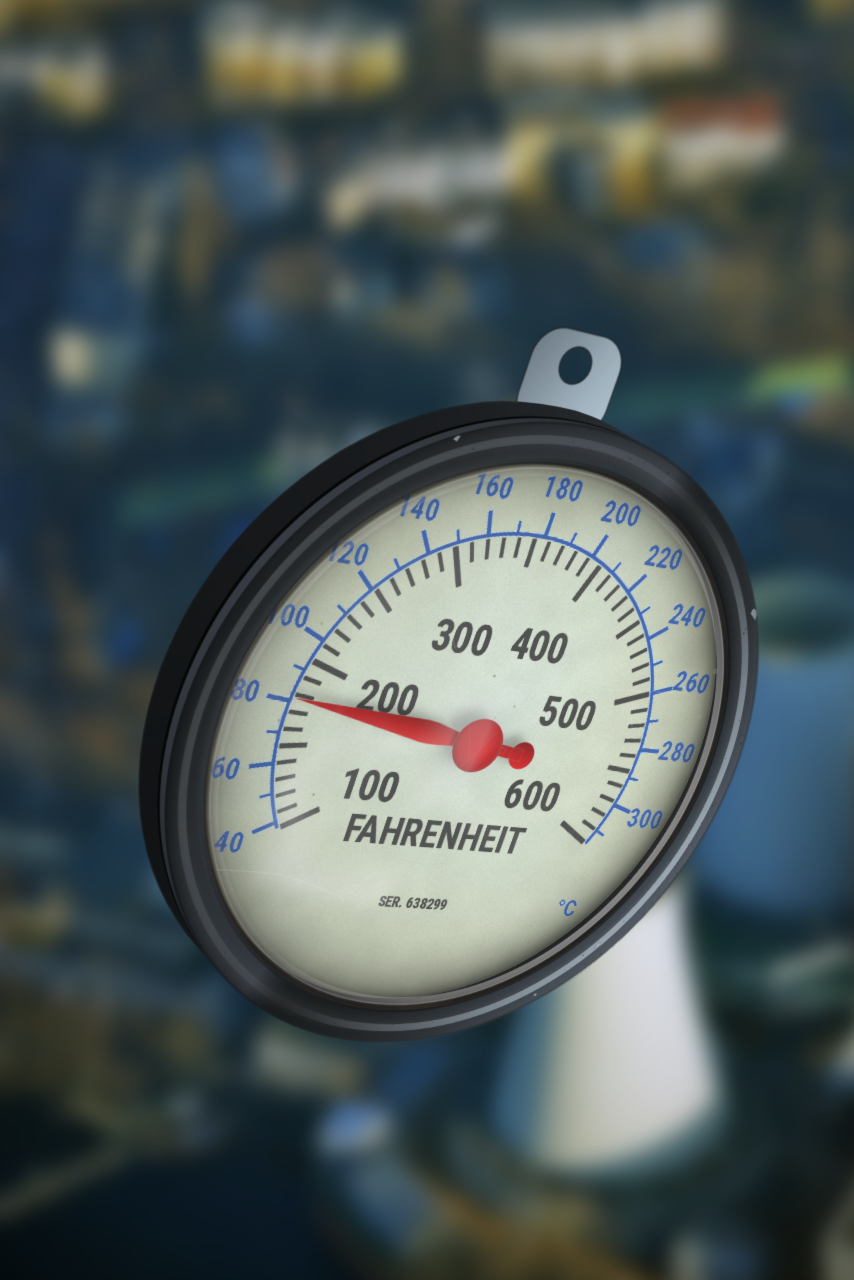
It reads 180 °F
